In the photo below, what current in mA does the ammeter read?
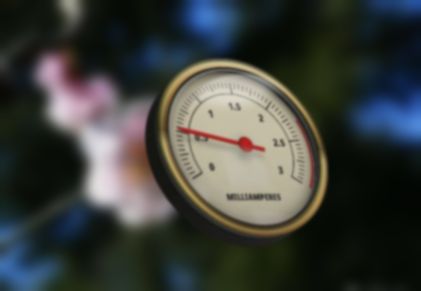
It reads 0.5 mA
